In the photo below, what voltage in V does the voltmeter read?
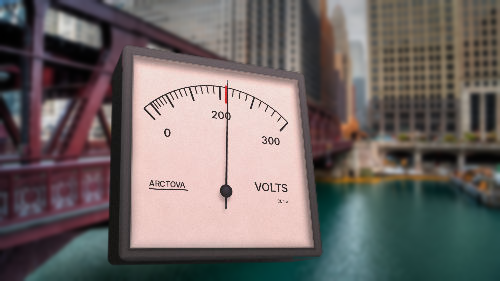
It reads 210 V
